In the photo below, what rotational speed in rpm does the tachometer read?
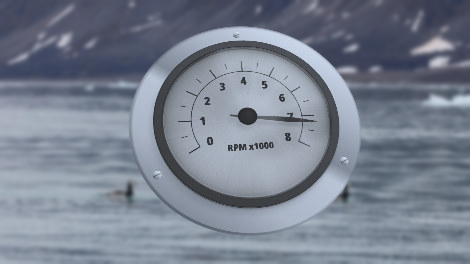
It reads 7250 rpm
